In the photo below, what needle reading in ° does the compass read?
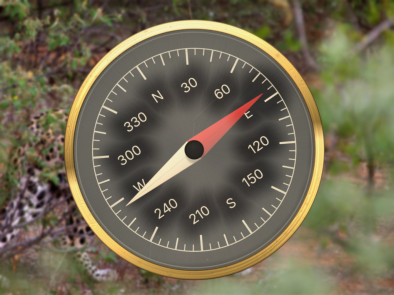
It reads 85 °
